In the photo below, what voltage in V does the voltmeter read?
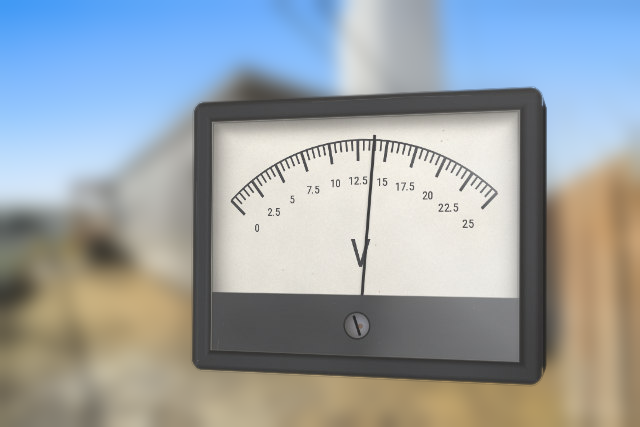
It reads 14 V
